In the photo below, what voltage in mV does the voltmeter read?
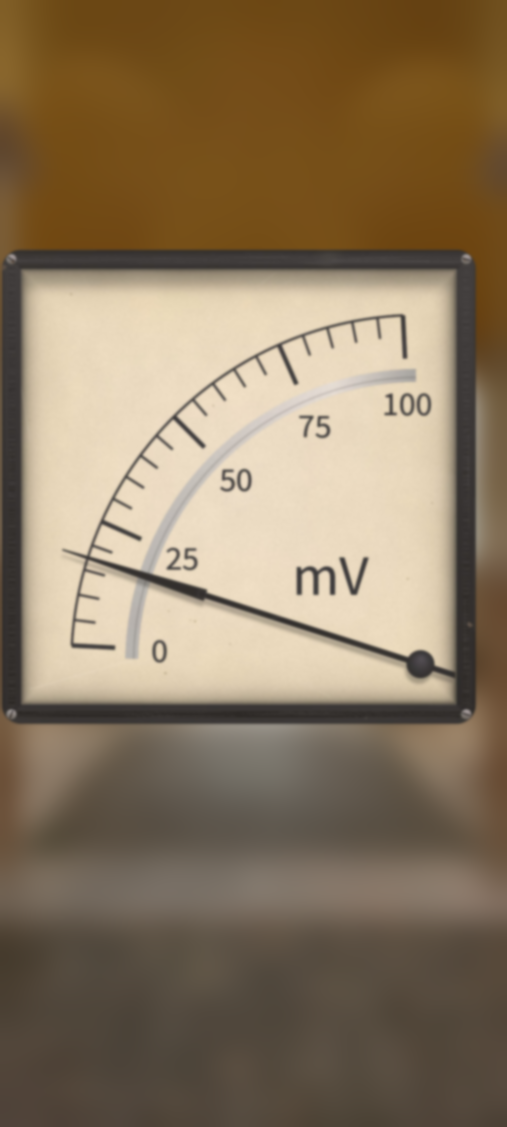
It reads 17.5 mV
